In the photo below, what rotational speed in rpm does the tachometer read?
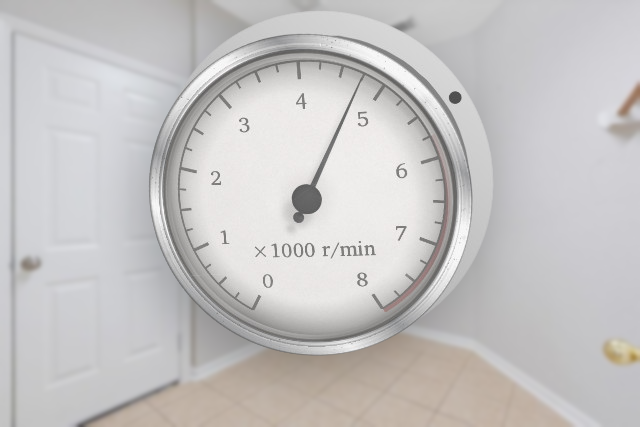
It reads 4750 rpm
